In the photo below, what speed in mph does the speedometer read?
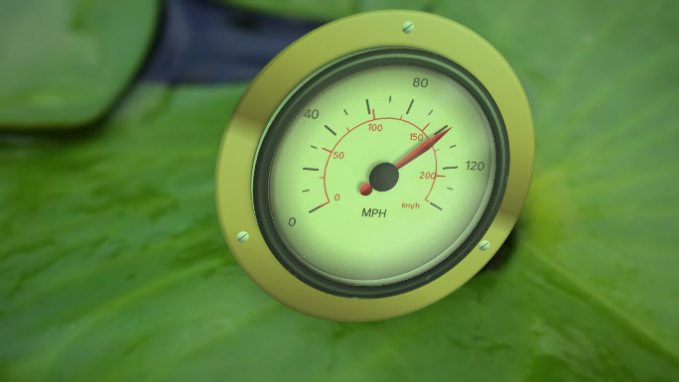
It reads 100 mph
